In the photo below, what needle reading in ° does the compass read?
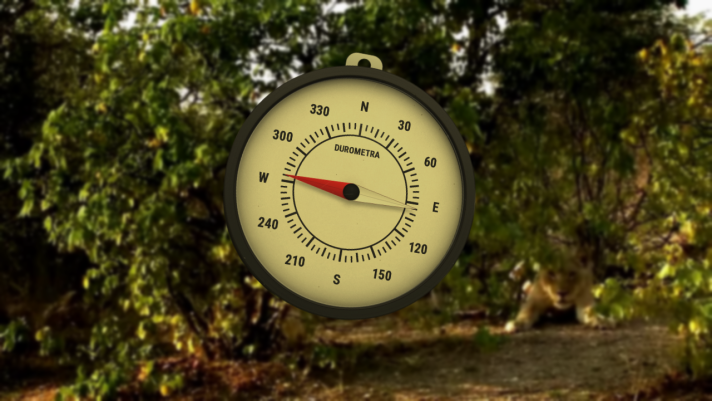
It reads 275 °
